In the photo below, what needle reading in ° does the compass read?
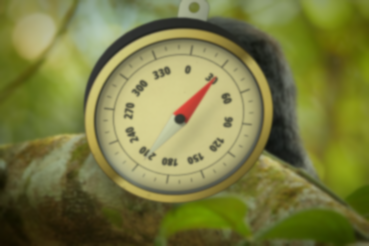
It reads 30 °
